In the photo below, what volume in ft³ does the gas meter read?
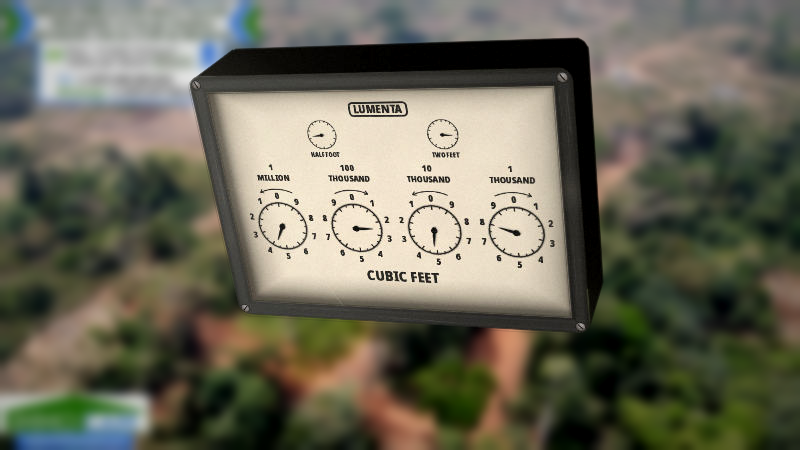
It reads 424800 ft³
